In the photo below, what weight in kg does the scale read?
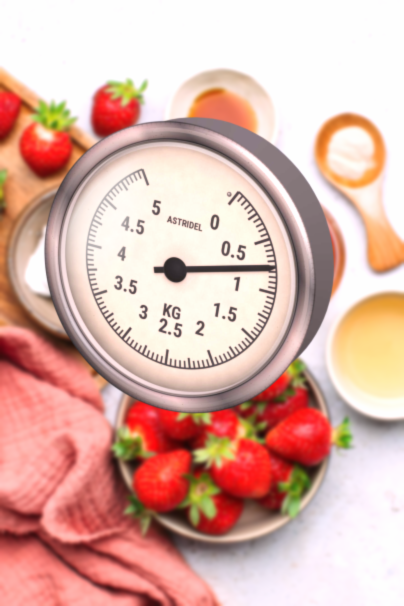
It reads 0.75 kg
